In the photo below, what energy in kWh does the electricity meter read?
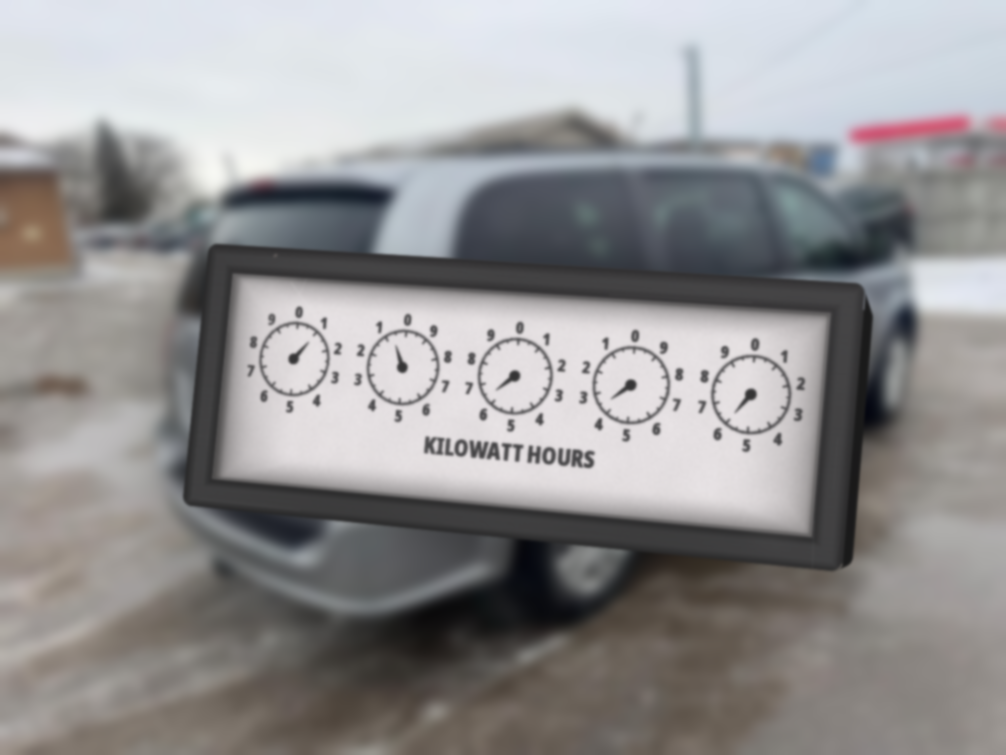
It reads 10636 kWh
